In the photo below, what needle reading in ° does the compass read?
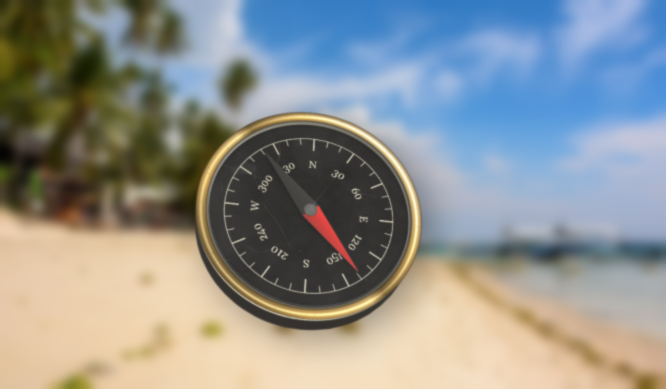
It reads 140 °
